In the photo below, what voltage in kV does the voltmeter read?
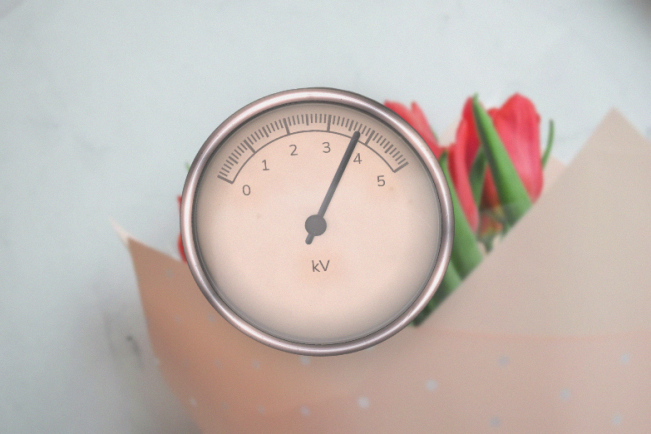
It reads 3.7 kV
